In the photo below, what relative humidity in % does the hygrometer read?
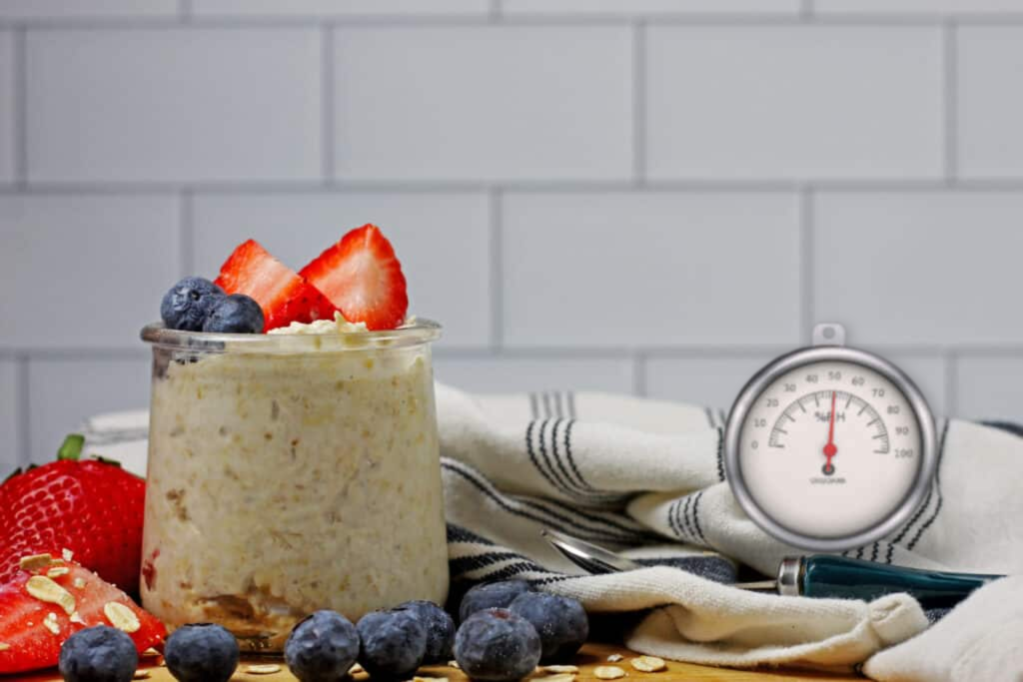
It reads 50 %
